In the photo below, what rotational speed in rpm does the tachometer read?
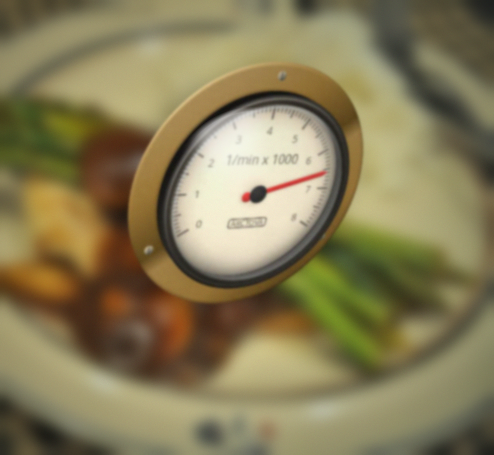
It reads 6500 rpm
